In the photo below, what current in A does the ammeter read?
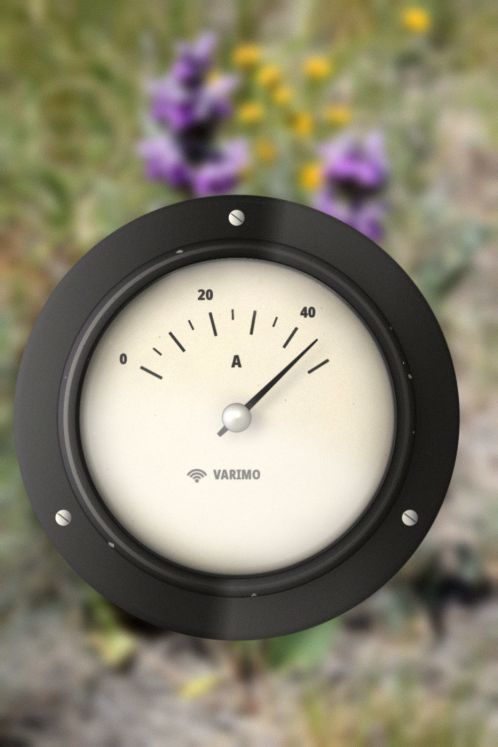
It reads 45 A
